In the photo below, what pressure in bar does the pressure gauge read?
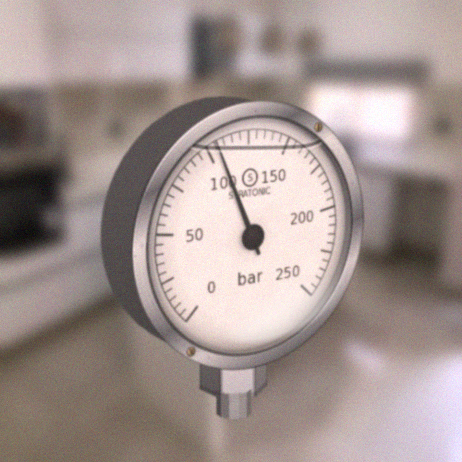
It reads 105 bar
